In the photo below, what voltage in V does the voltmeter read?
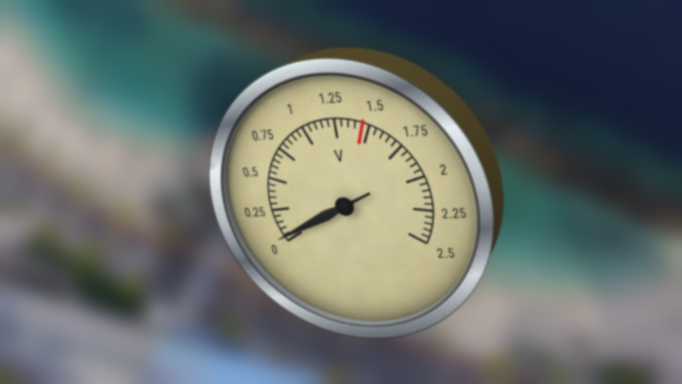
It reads 0.05 V
